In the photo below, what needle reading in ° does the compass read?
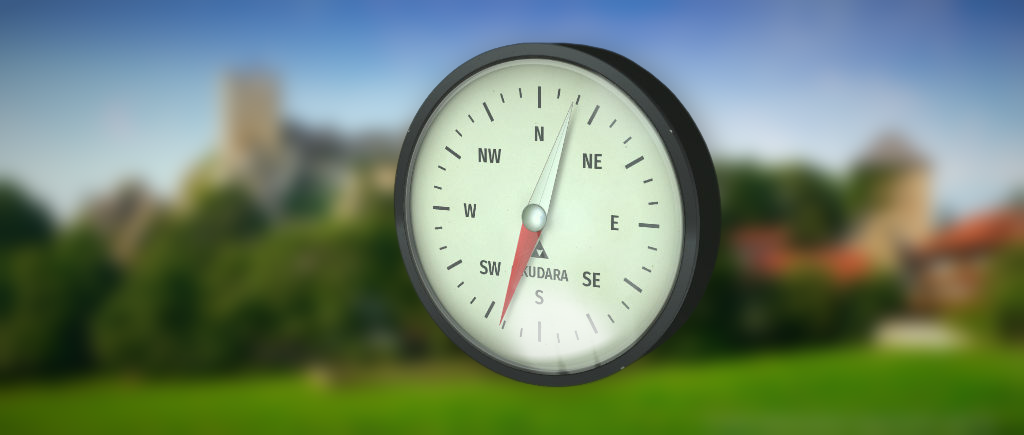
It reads 200 °
